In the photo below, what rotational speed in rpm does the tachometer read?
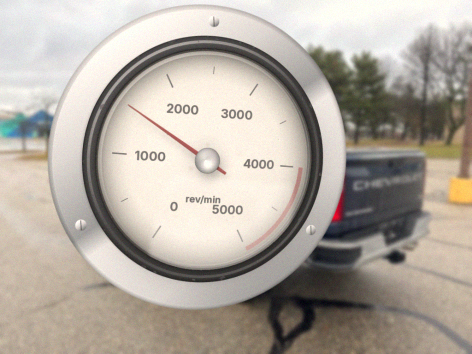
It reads 1500 rpm
